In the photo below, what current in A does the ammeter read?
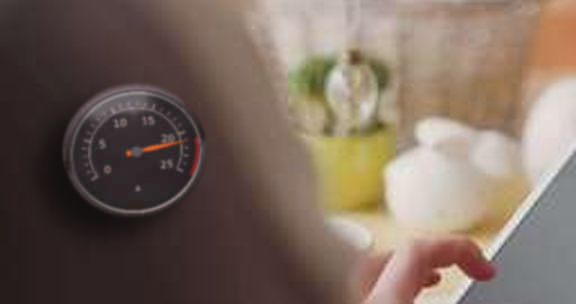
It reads 21 A
